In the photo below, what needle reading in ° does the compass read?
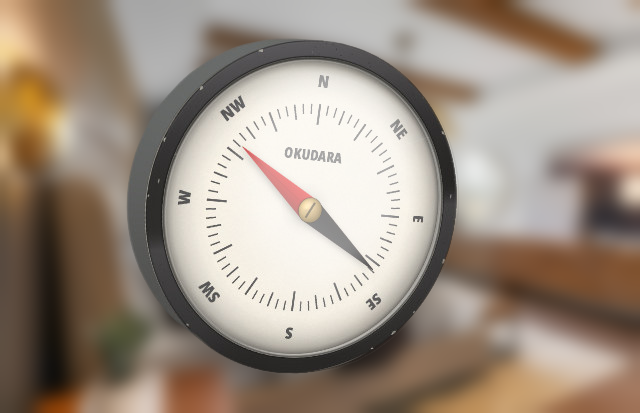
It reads 305 °
